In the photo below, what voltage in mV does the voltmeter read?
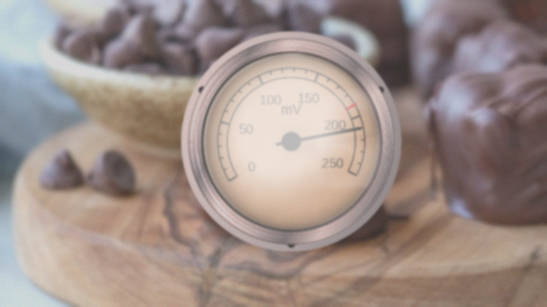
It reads 210 mV
